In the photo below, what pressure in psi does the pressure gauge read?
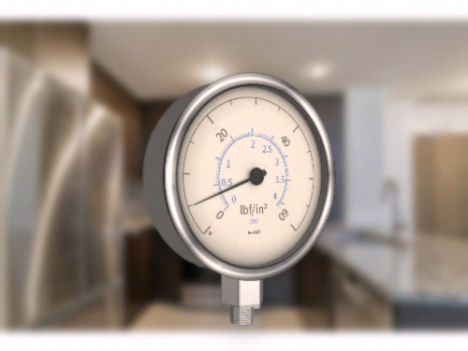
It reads 5 psi
